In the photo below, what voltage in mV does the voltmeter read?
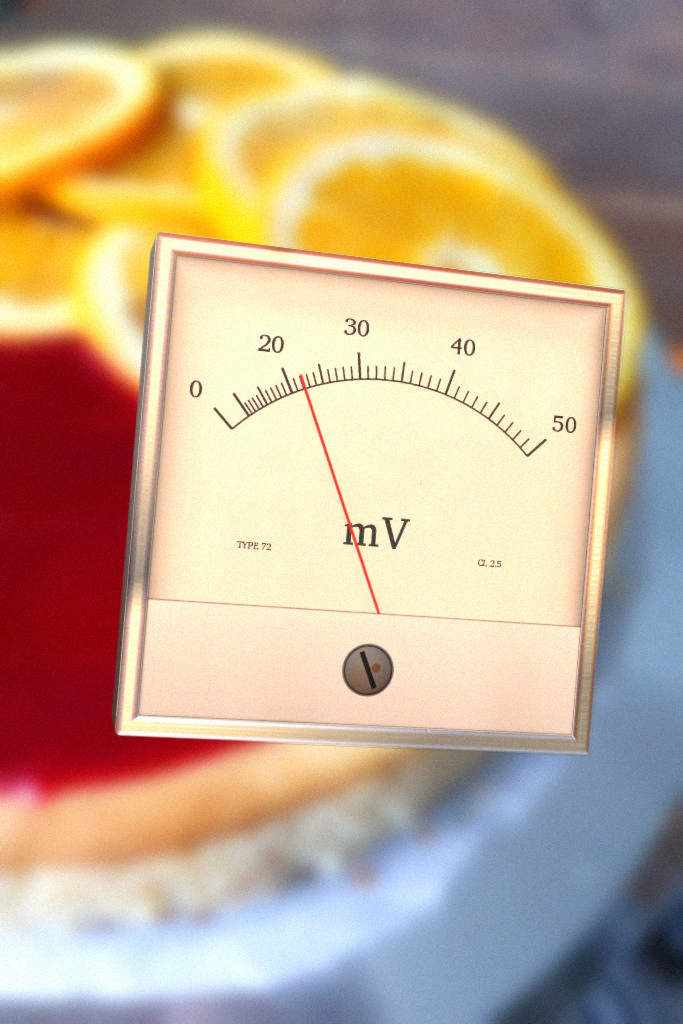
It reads 22 mV
